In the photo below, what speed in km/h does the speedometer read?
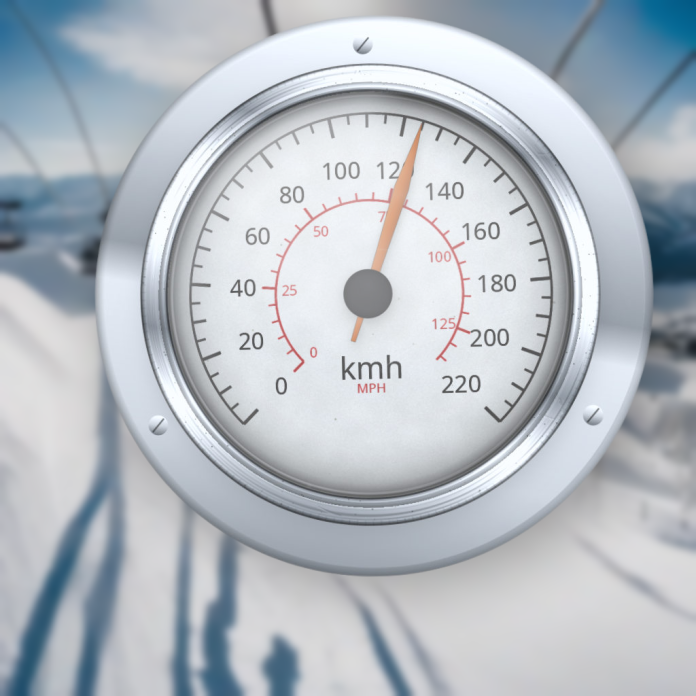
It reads 125 km/h
